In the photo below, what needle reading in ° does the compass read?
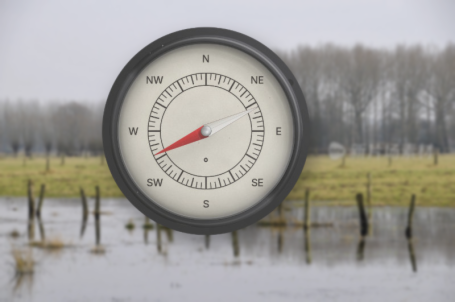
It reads 245 °
